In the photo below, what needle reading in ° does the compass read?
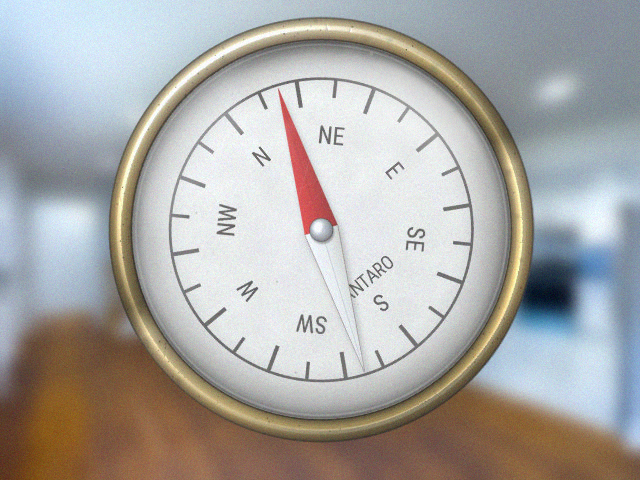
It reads 22.5 °
